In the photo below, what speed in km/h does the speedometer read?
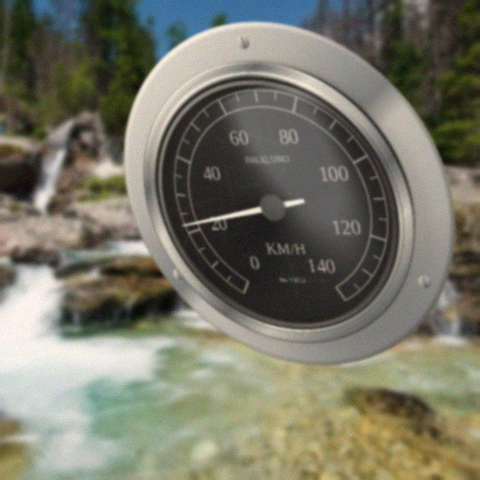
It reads 22.5 km/h
